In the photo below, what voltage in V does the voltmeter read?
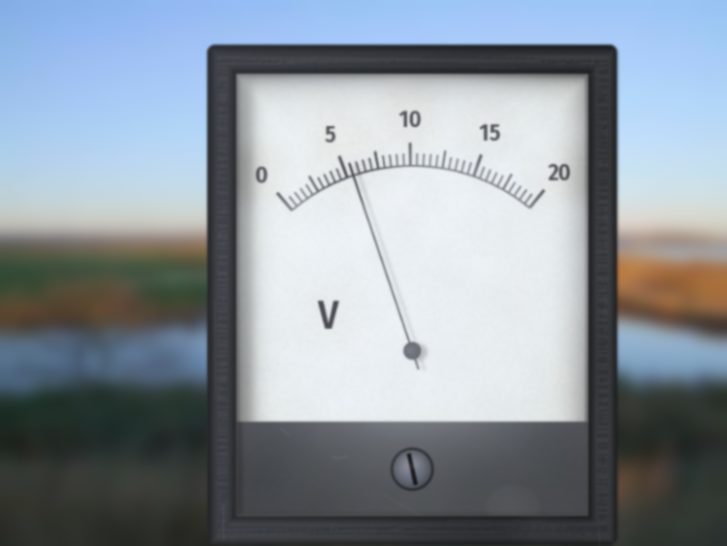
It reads 5.5 V
